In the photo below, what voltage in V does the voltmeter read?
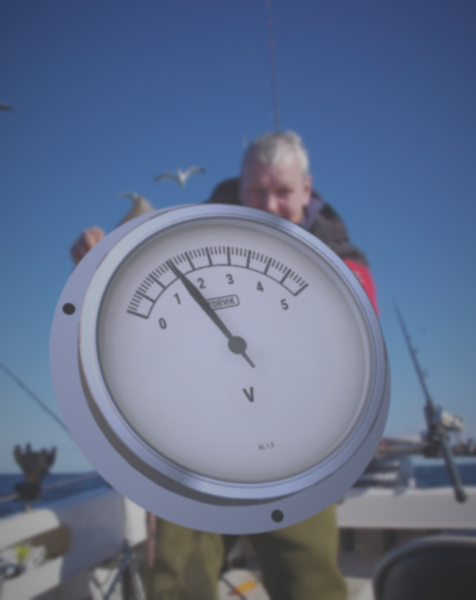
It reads 1.5 V
